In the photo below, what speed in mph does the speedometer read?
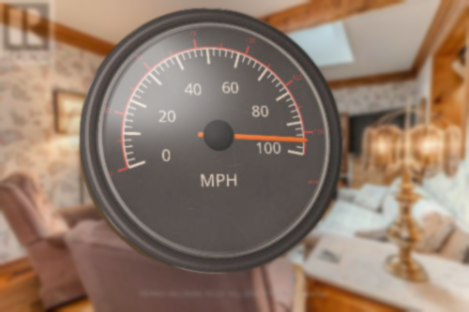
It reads 96 mph
